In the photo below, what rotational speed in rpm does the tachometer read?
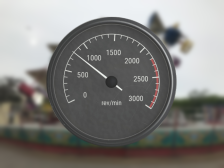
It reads 800 rpm
